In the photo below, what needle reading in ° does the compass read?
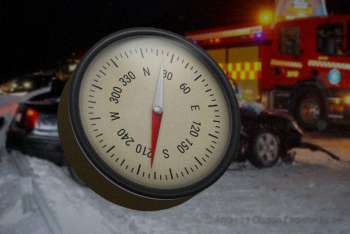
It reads 200 °
